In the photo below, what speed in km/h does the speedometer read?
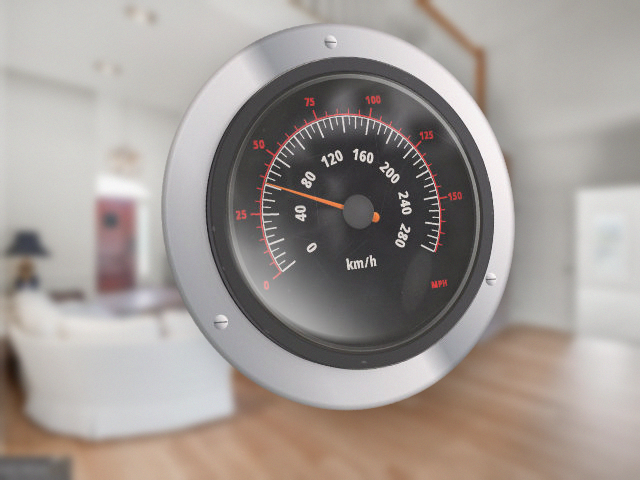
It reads 60 km/h
